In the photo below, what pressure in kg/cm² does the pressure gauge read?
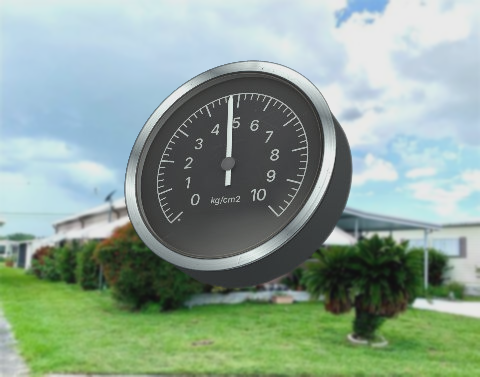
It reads 4.8 kg/cm²
